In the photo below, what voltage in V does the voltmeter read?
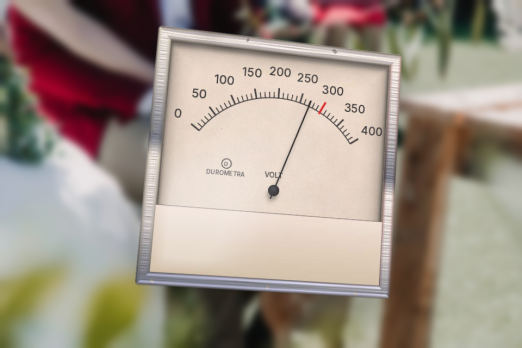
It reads 270 V
